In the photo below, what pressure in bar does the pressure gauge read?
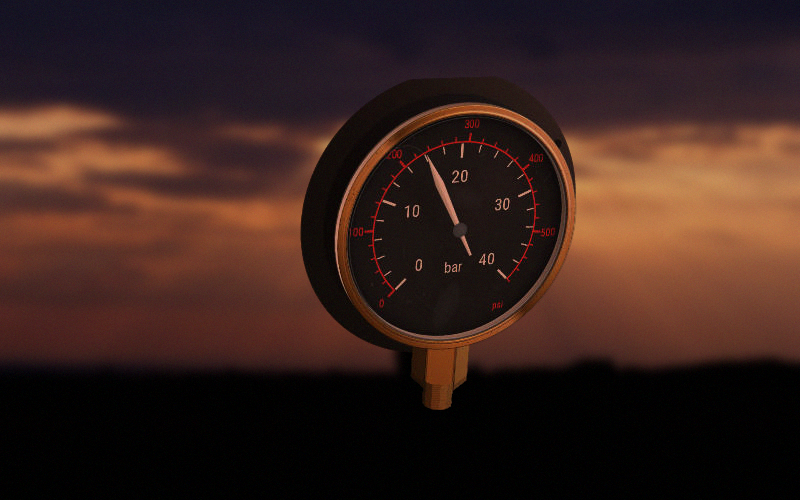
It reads 16 bar
